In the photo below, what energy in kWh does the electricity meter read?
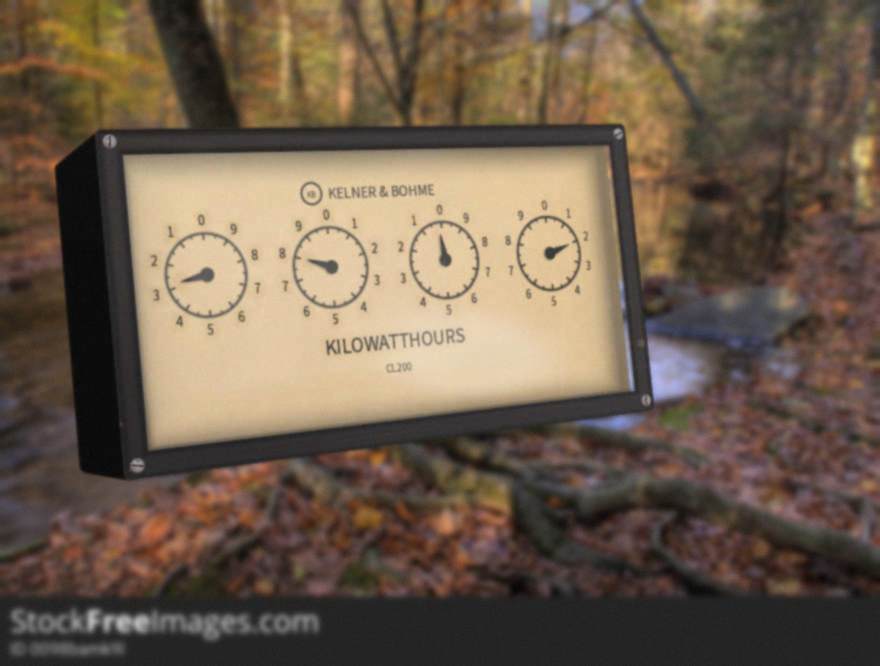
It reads 2802 kWh
